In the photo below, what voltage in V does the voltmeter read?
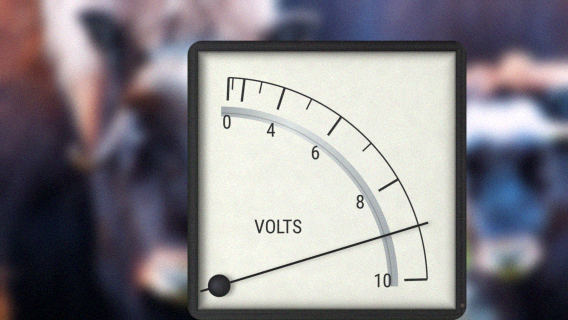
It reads 9 V
